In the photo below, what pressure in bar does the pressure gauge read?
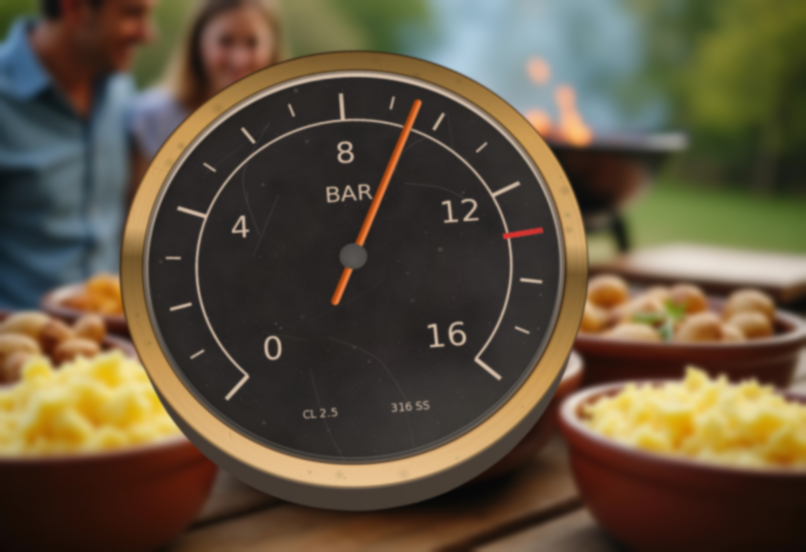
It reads 9.5 bar
